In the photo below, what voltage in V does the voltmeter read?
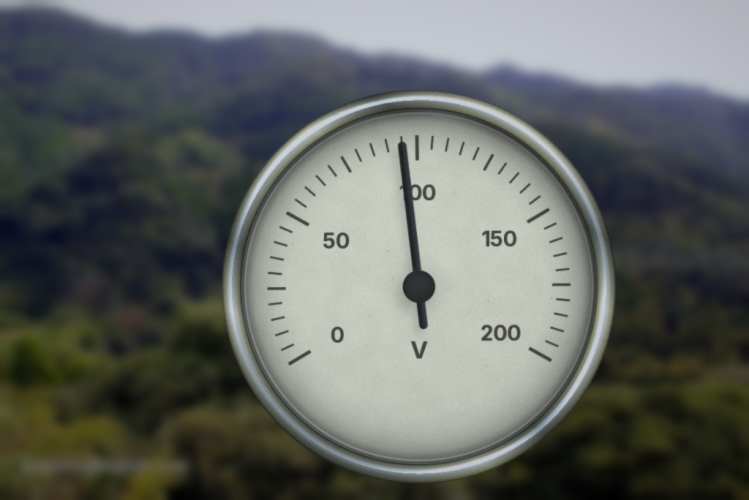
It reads 95 V
